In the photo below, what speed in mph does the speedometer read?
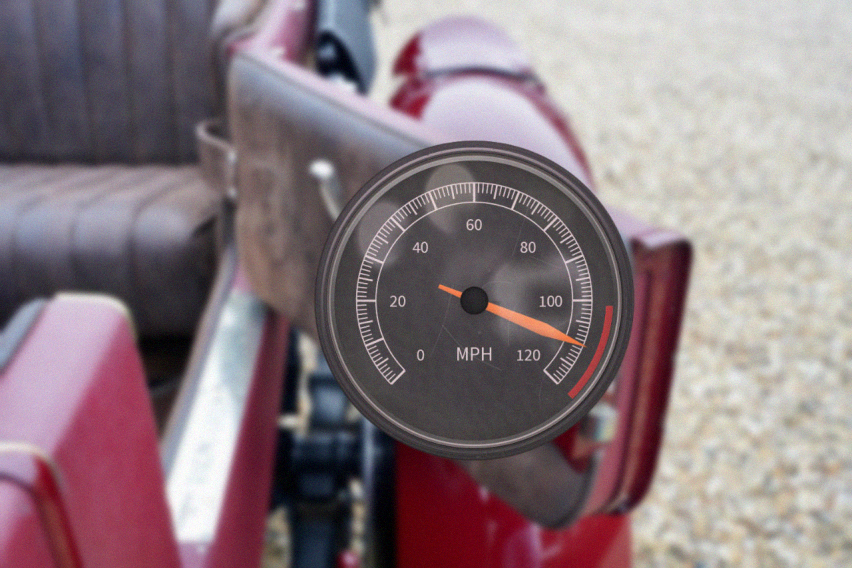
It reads 110 mph
